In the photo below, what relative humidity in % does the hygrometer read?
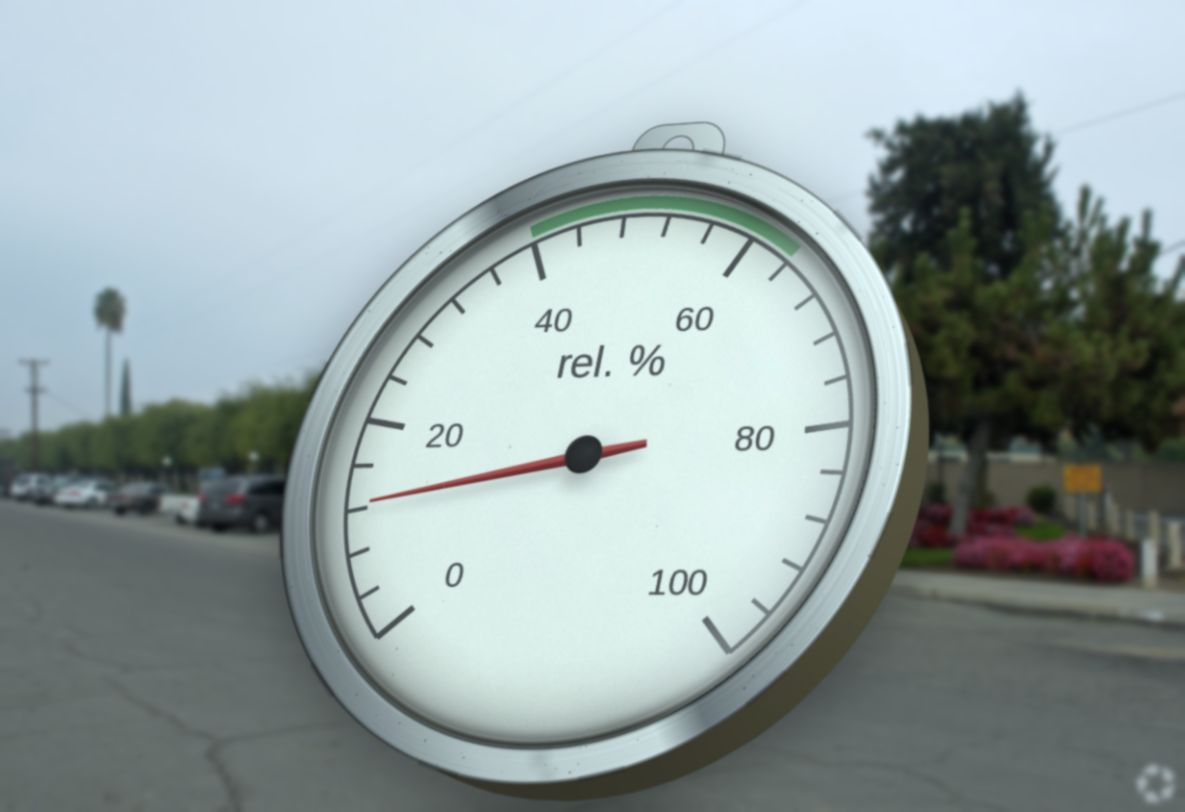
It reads 12 %
